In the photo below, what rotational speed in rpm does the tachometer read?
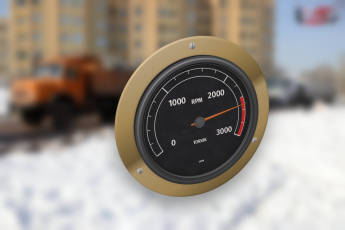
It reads 2500 rpm
